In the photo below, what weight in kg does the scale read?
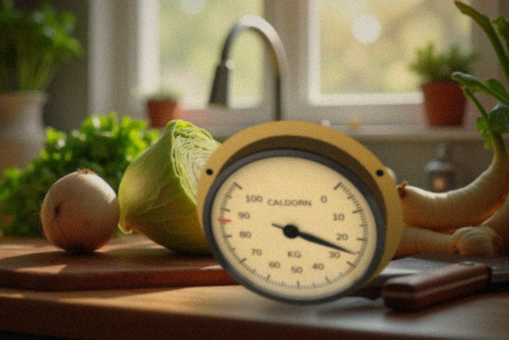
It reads 25 kg
